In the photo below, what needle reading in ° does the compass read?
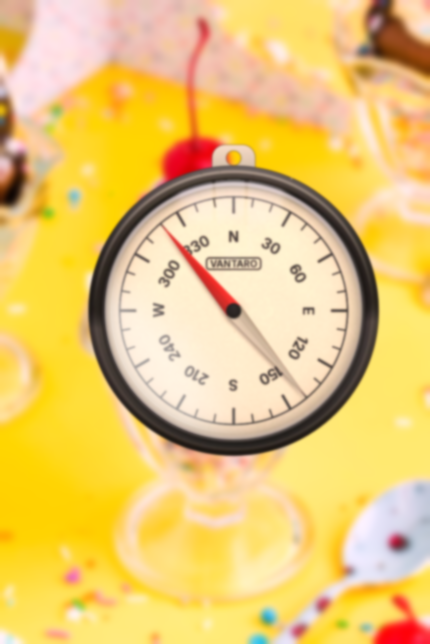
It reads 320 °
